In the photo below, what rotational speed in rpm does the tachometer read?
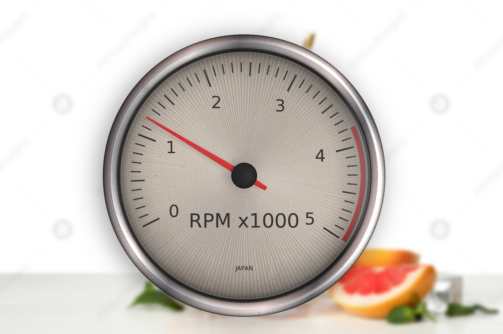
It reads 1200 rpm
